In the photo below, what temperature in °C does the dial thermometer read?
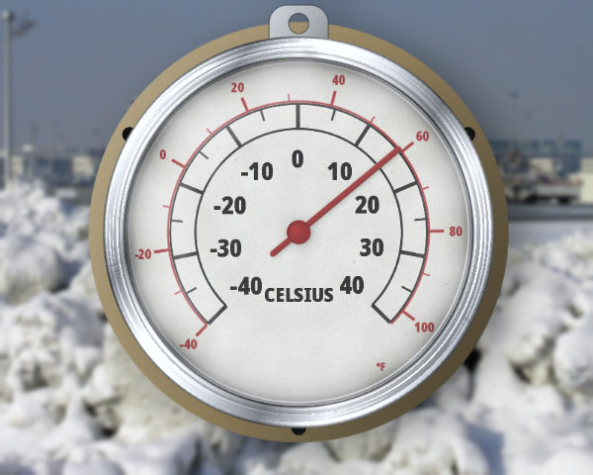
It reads 15 °C
